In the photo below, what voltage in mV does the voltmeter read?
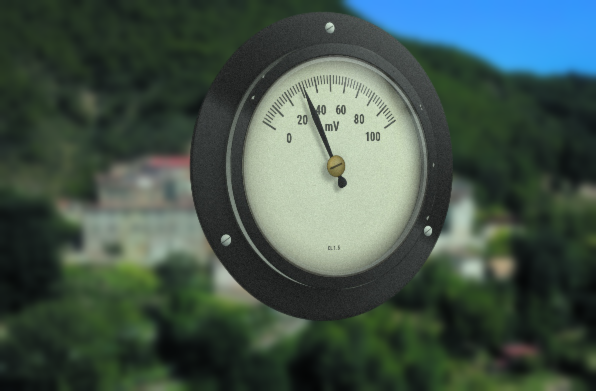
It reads 30 mV
